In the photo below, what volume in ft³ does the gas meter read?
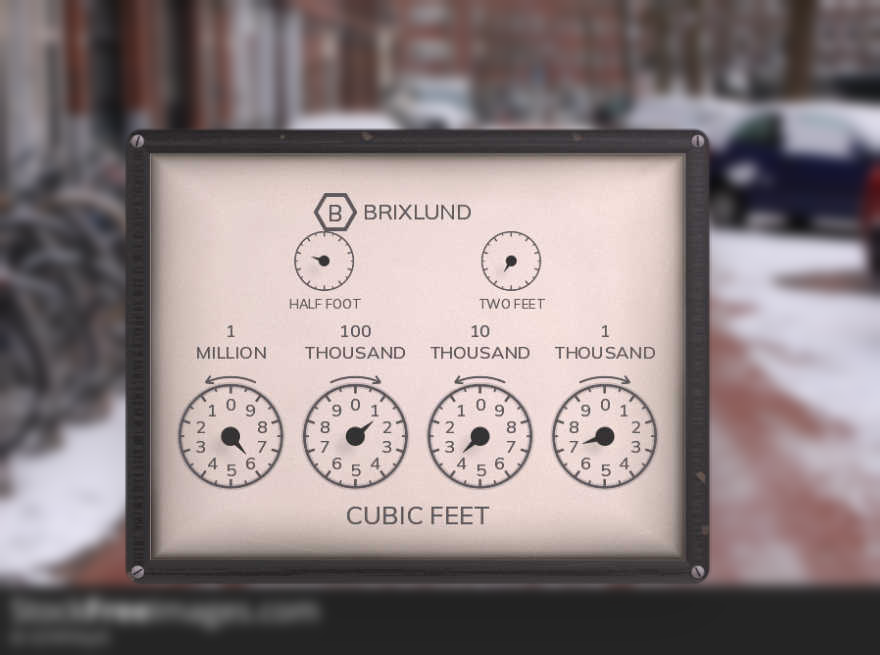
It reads 613700 ft³
